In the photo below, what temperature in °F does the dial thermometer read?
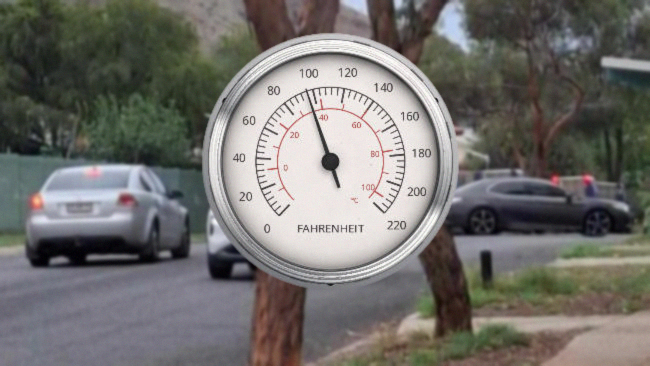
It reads 96 °F
